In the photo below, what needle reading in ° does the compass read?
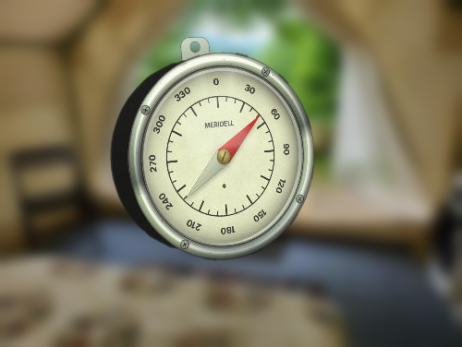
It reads 50 °
